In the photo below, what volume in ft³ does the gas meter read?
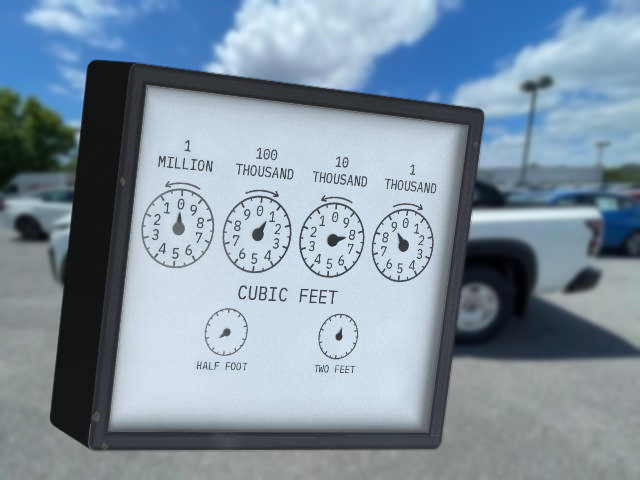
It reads 7900 ft³
